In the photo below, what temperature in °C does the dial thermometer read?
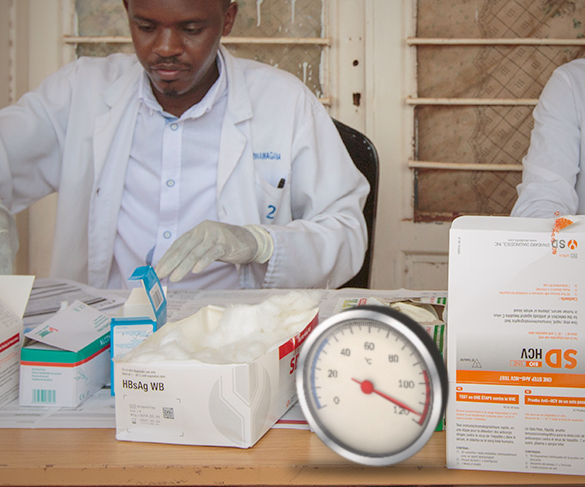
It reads 115 °C
